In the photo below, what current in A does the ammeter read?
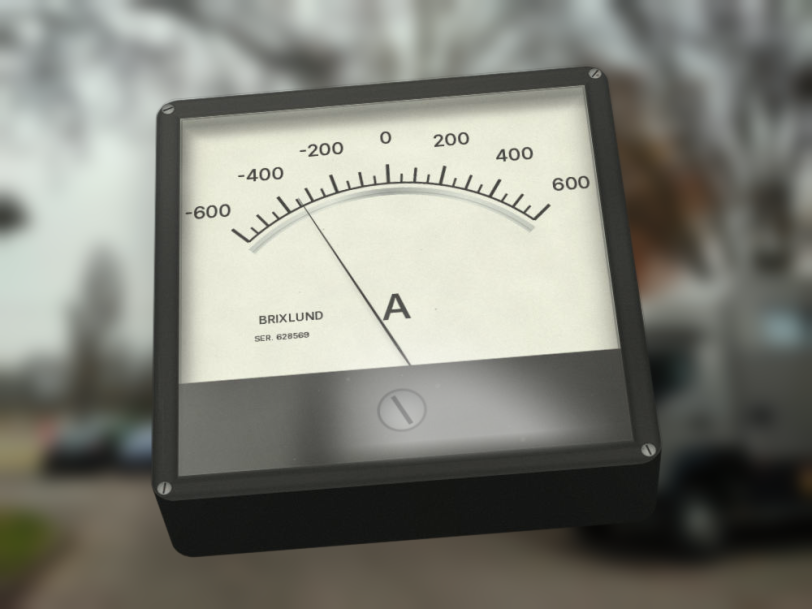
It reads -350 A
